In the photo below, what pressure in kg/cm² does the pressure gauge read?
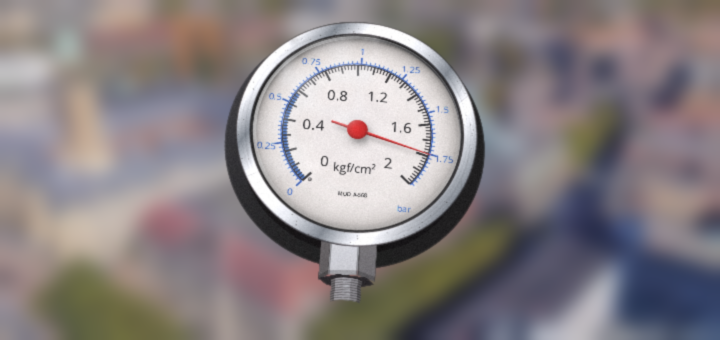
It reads 1.8 kg/cm²
